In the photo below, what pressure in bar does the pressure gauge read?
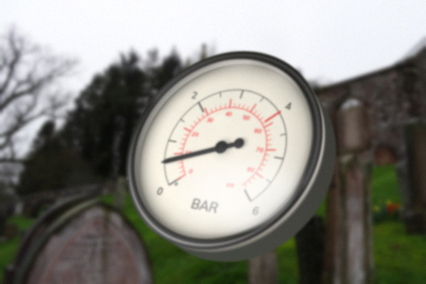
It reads 0.5 bar
